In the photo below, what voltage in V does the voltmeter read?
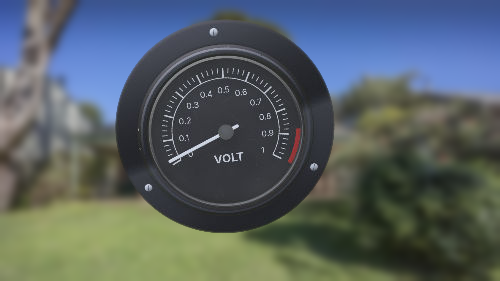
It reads 0.02 V
